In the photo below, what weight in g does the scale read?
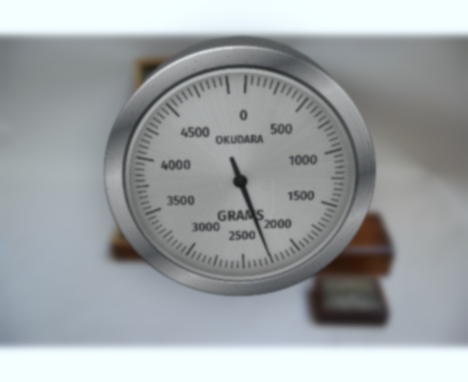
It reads 2250 g
